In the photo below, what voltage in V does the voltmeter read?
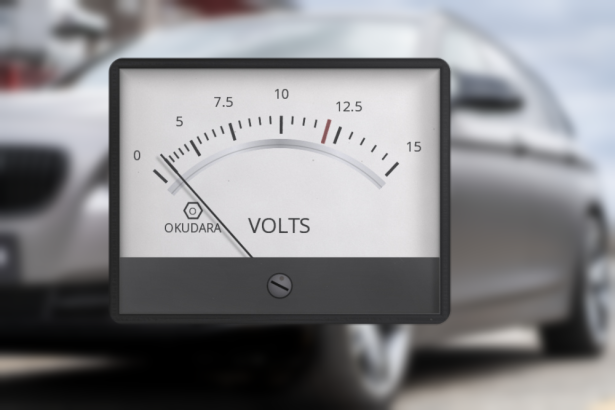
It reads 2.5 V
